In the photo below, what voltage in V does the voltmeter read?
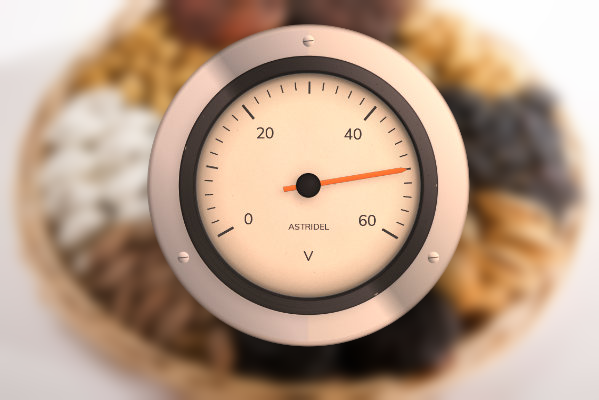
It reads 50 V
